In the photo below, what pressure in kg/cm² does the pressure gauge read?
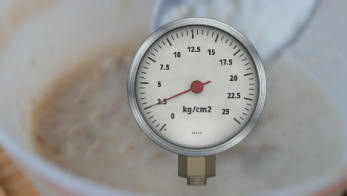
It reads 2.5 kg/cm²
